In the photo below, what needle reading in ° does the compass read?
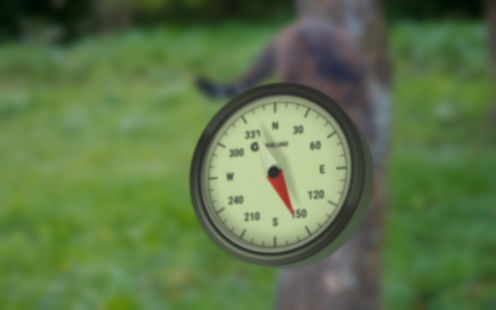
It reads 155 °
